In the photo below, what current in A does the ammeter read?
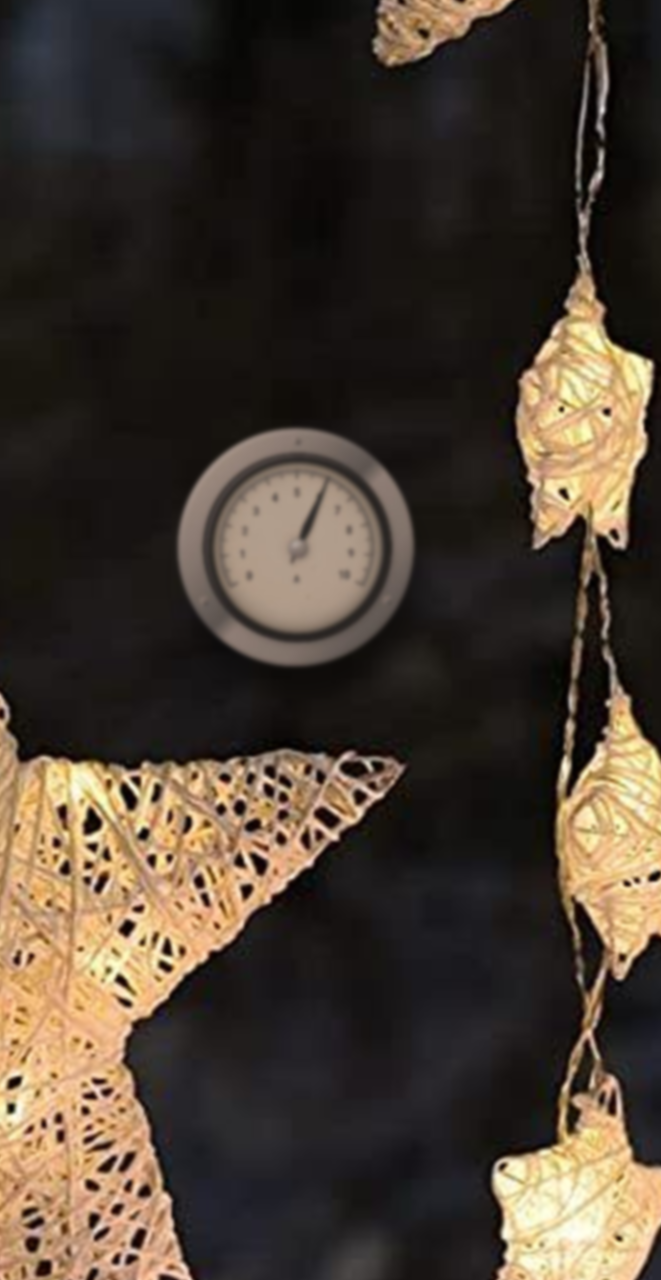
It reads 6 A
